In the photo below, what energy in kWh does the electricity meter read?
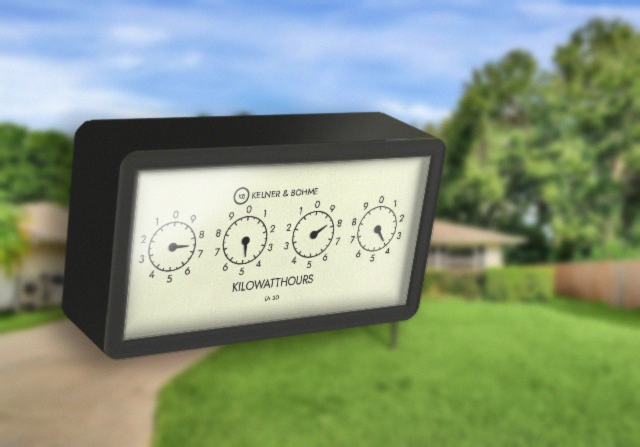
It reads 7484 kWh
